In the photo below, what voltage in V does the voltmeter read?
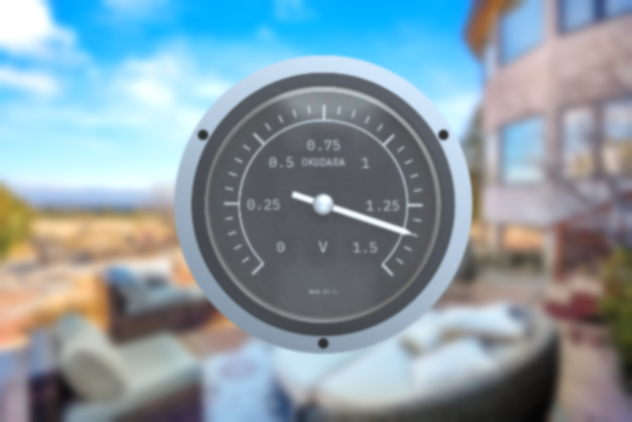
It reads 1.35 V
